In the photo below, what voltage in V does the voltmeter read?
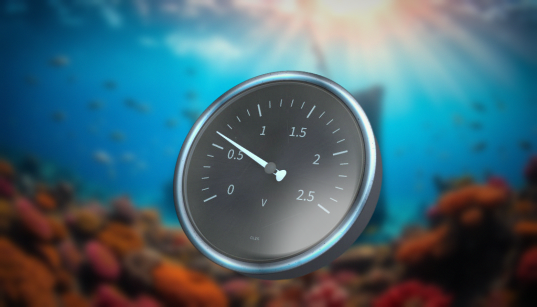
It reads 0.6 V
